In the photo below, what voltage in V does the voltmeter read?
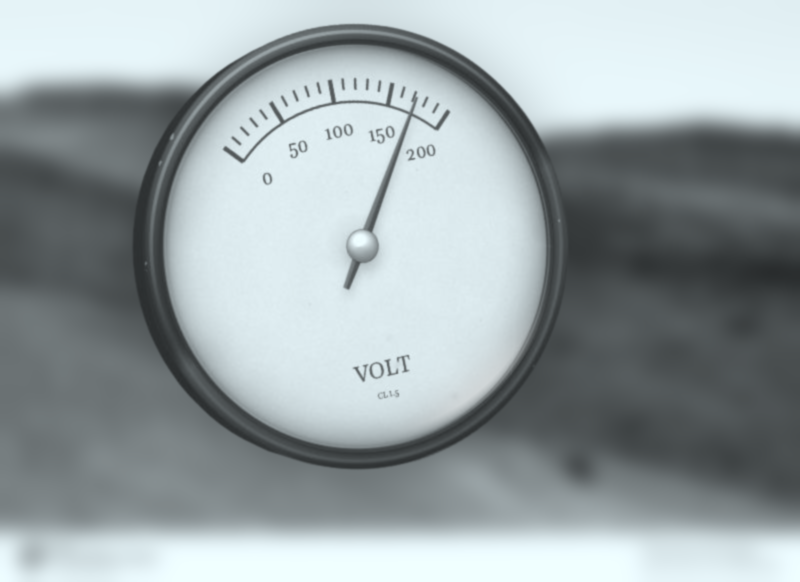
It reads 170 V
